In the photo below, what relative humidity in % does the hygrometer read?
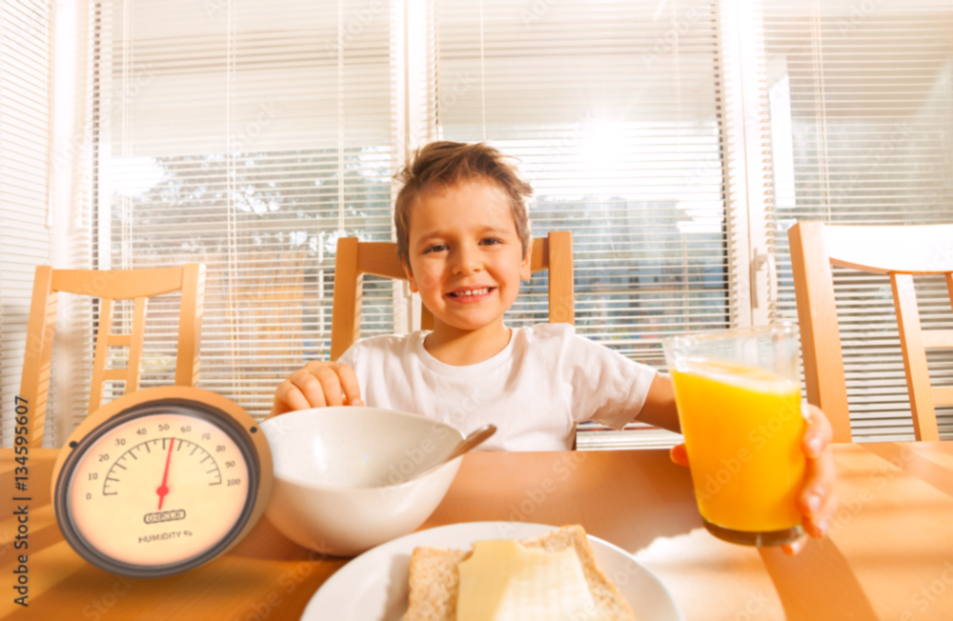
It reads 55 %
